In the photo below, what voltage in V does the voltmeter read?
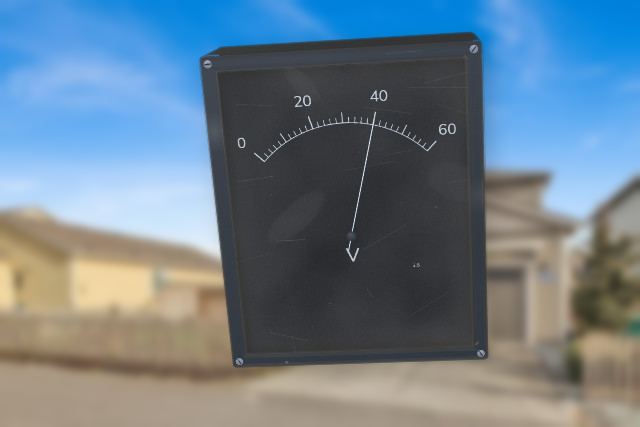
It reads 40 V
